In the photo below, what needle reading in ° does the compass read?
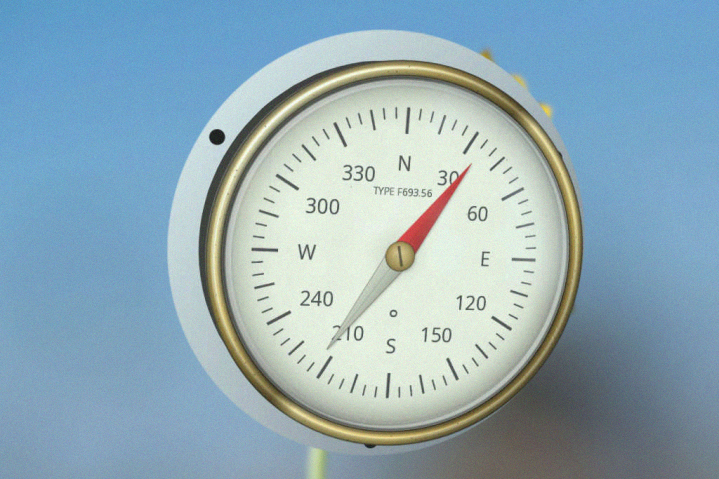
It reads 35 °
